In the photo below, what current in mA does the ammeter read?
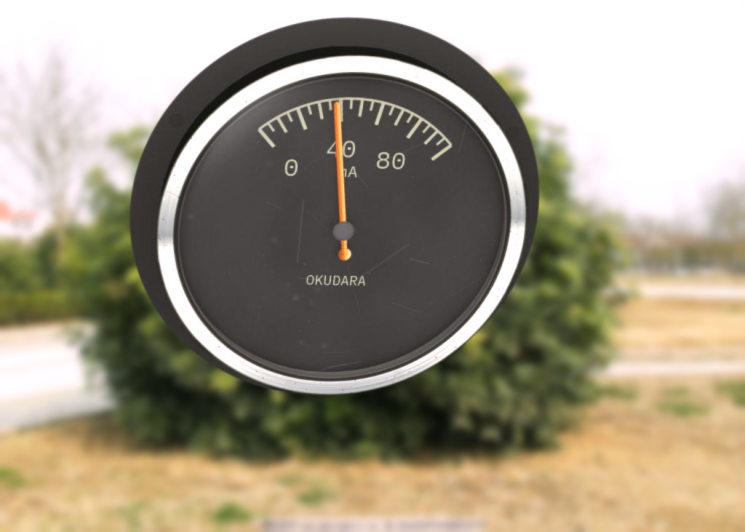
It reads 37.5 mA
